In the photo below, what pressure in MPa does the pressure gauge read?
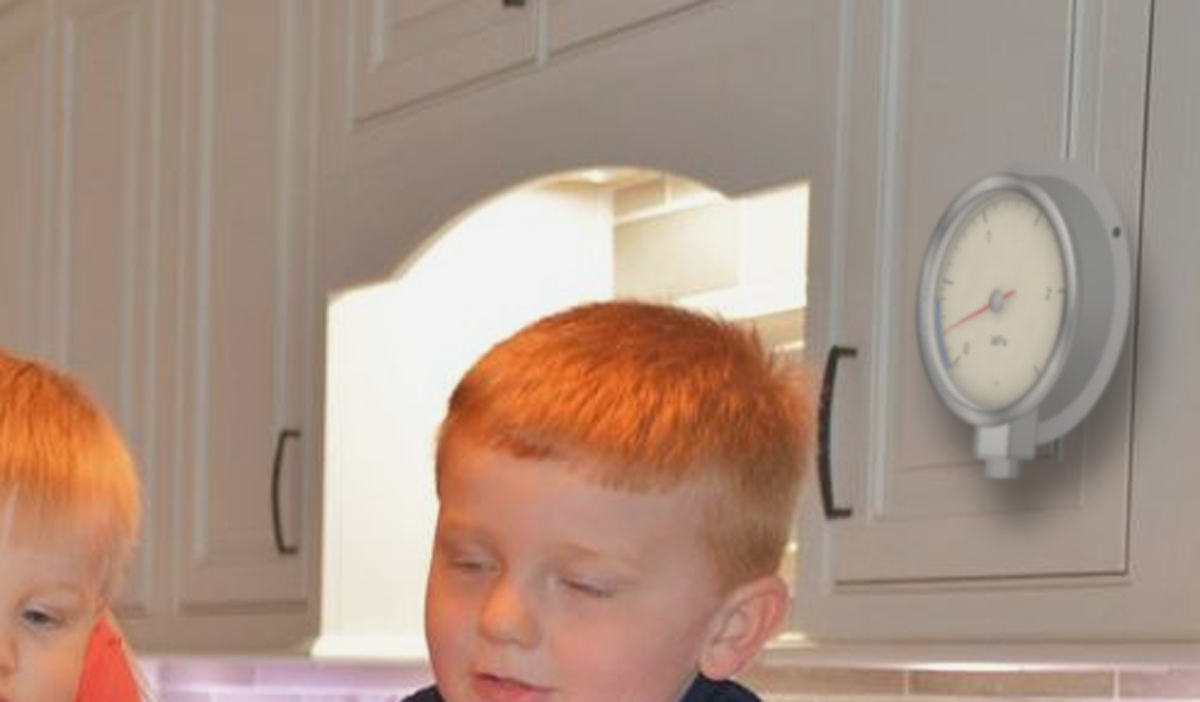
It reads 0.2 MPa
